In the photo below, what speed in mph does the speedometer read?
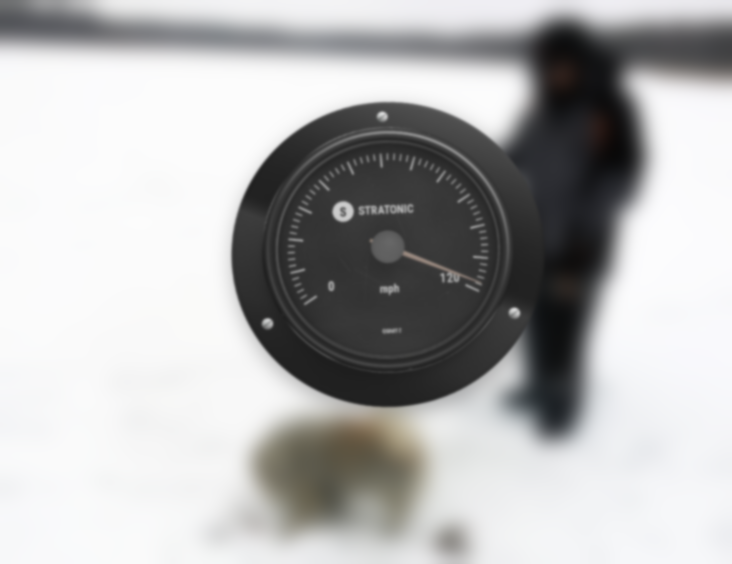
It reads 118 mph
